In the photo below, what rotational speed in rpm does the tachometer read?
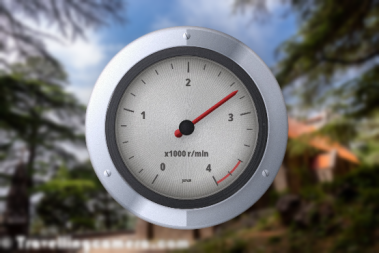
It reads 2700 rpm
